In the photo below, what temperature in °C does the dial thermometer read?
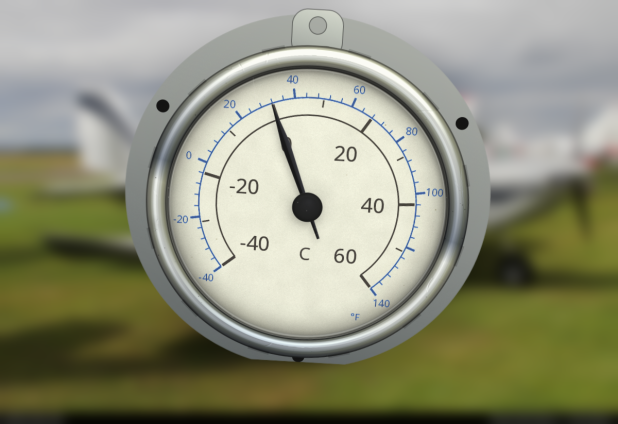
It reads 0 °C
